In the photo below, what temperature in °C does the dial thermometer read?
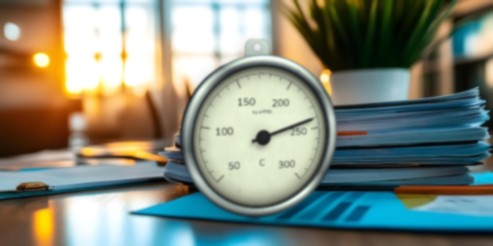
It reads 240 °C
